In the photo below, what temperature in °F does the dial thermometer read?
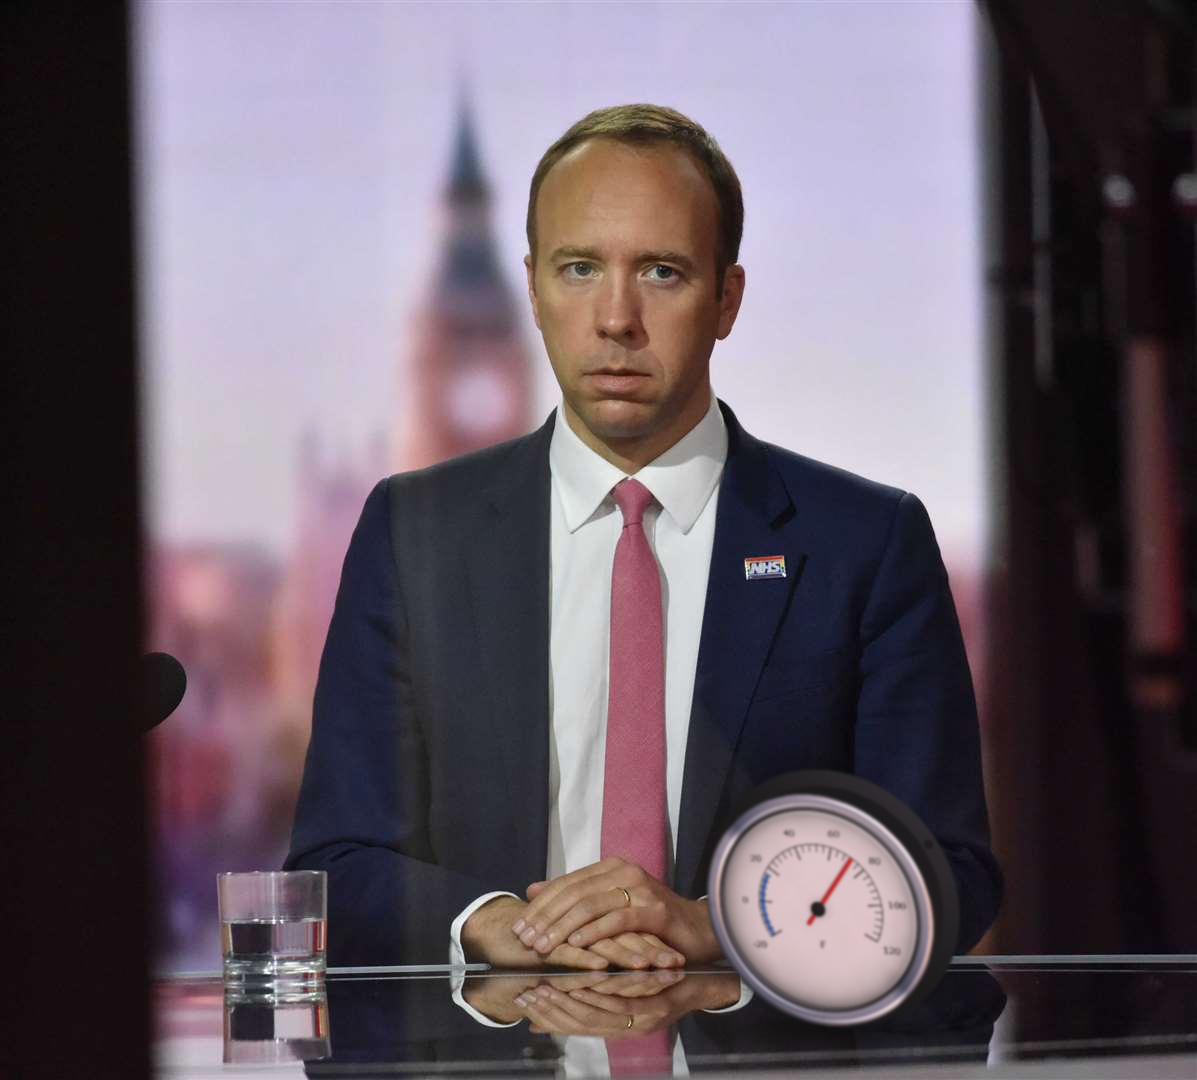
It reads 72 °F
